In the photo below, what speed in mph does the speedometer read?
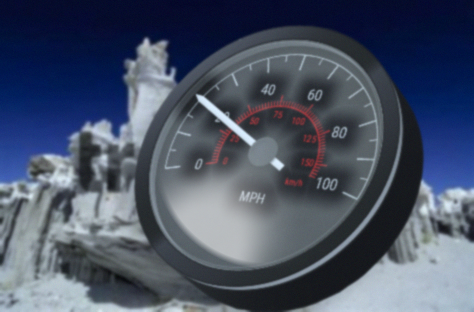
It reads 20 mph
